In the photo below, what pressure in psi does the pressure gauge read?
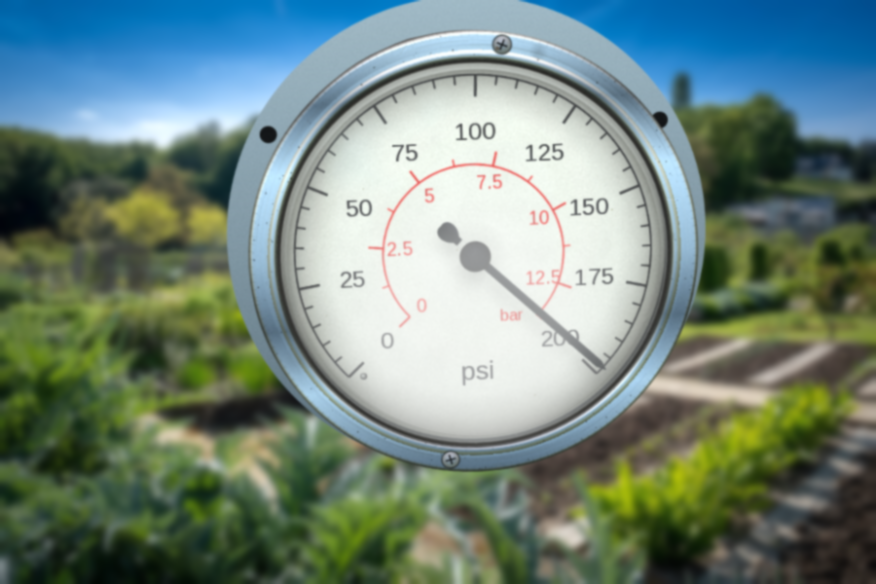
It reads 197.5 psi
